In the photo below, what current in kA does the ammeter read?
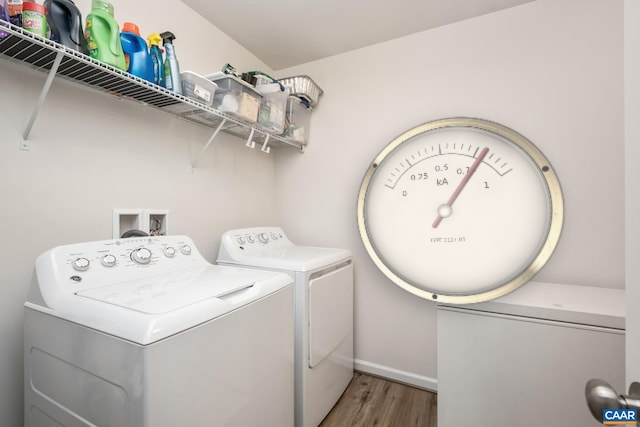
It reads 0.8 kA
